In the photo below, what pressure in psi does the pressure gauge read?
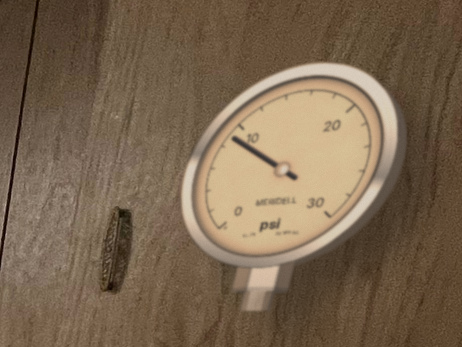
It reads 9 psi
